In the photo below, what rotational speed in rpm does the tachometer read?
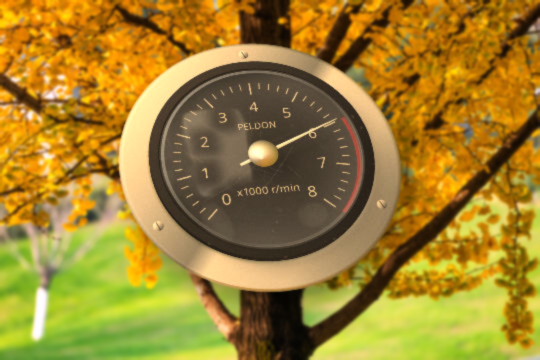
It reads 6000 rpm
